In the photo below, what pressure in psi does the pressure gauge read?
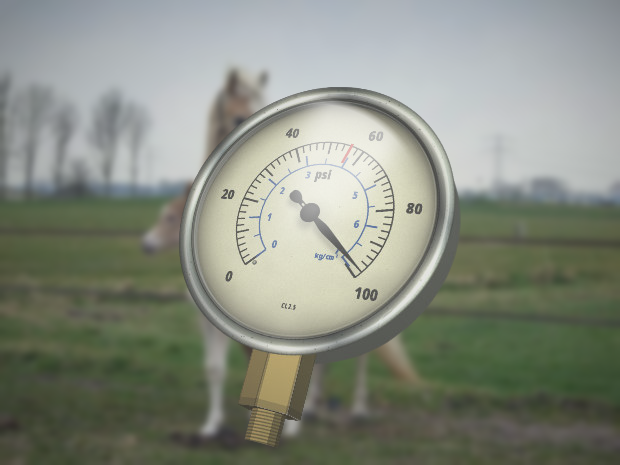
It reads 98 psi
